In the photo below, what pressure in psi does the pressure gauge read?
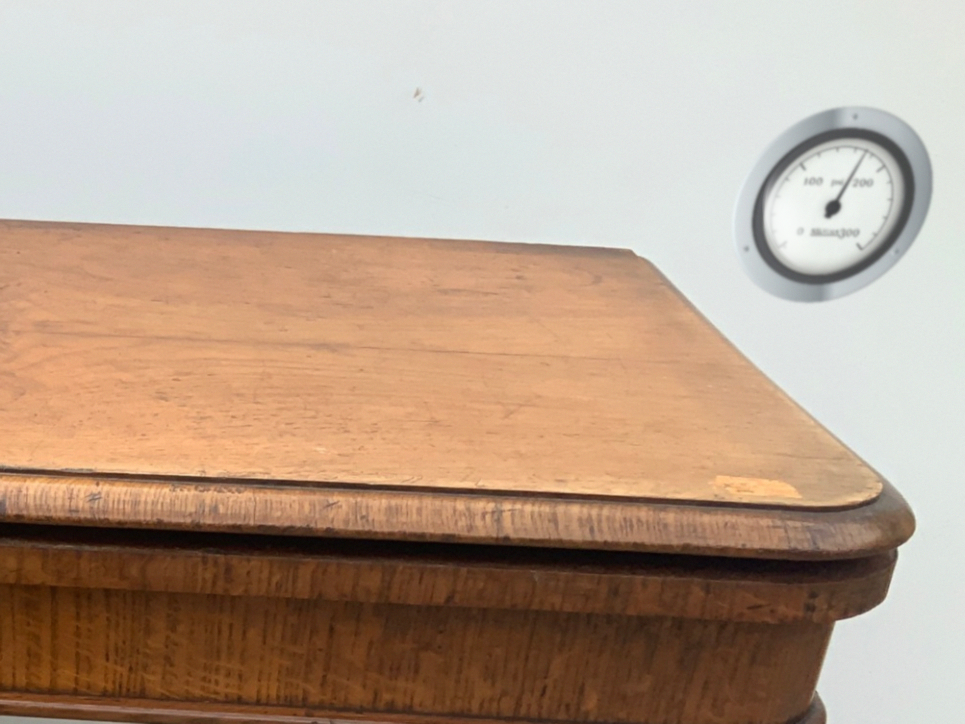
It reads 170 psi
